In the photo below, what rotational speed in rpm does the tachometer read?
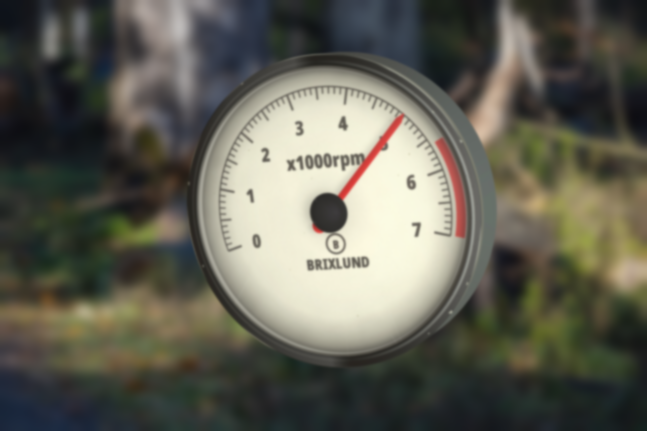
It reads 5000 rpm
